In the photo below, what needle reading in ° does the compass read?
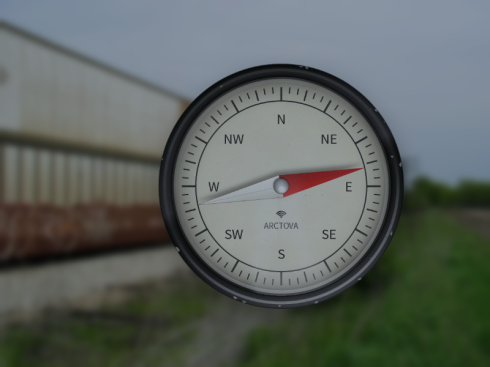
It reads 77.5 °
